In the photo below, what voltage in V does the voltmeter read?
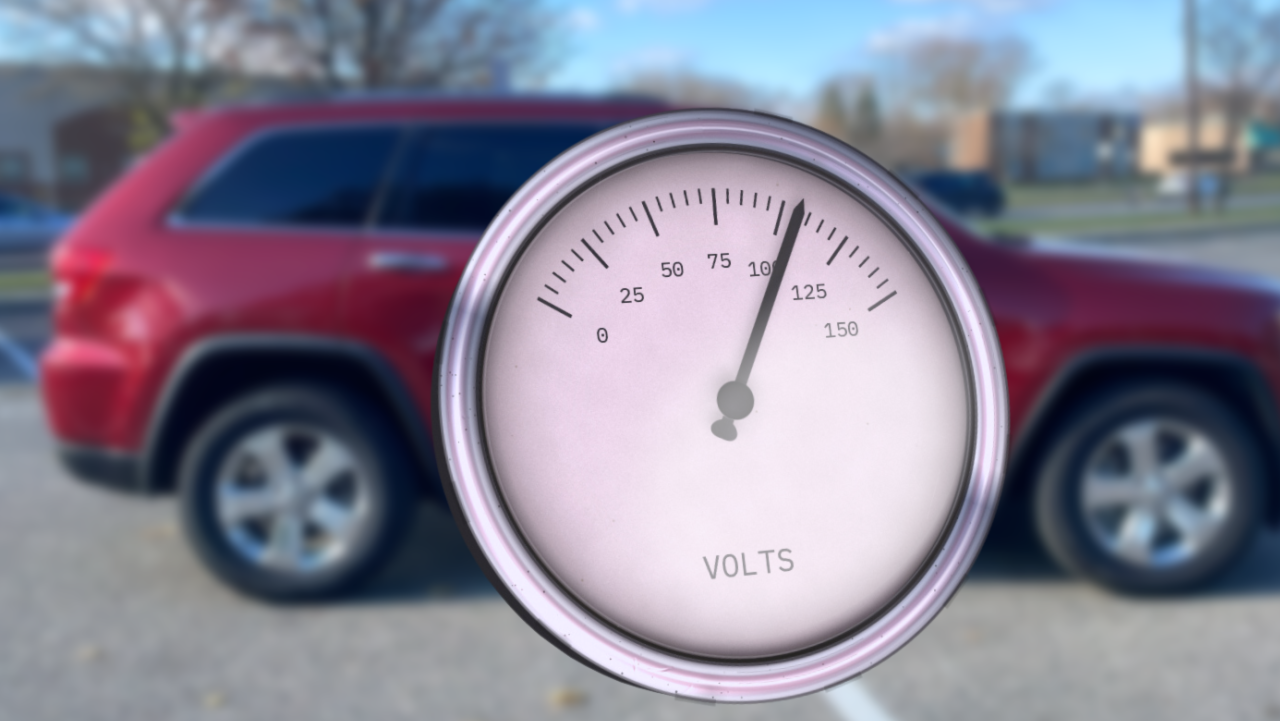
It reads 105 V
